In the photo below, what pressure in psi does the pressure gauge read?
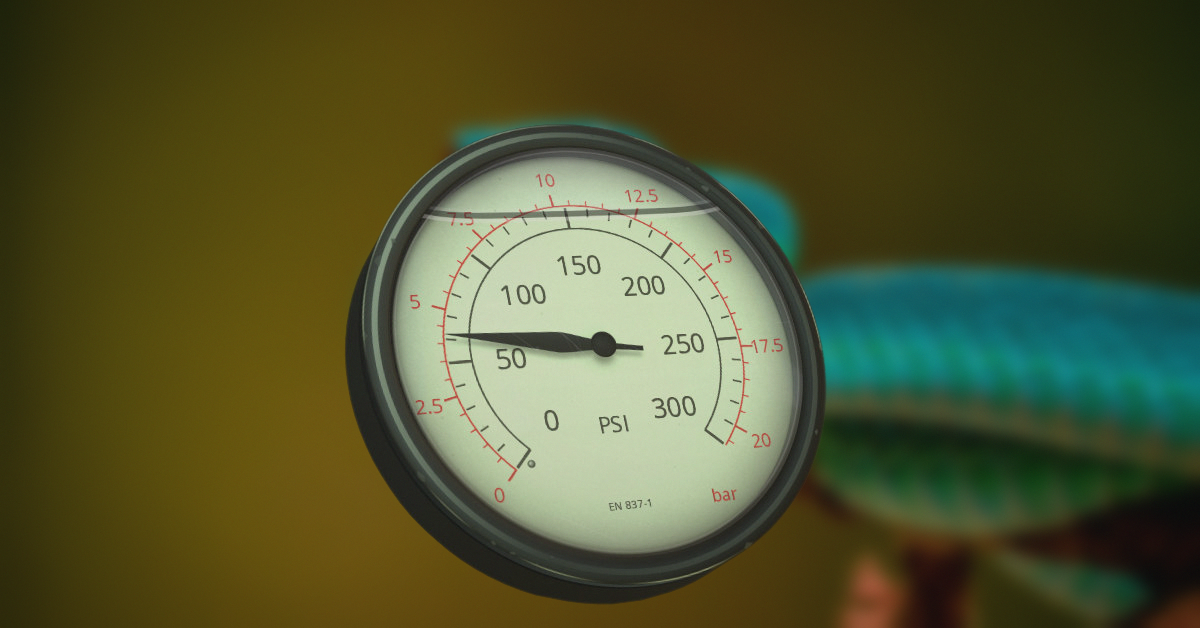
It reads 60 psi
